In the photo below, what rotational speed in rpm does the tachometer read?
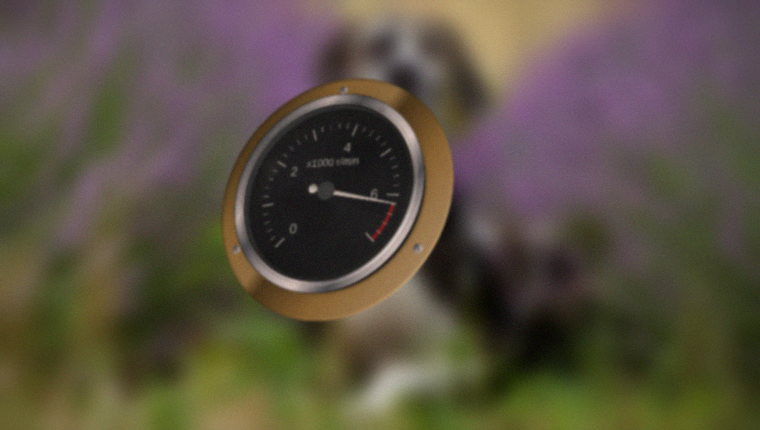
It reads 6200 rpm
